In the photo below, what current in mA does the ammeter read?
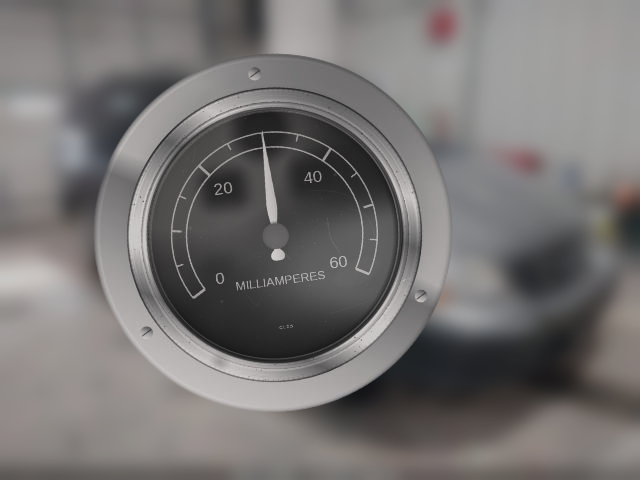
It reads 30 mA
